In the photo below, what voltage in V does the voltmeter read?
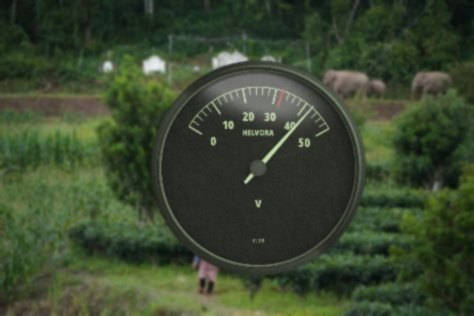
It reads 42 V
